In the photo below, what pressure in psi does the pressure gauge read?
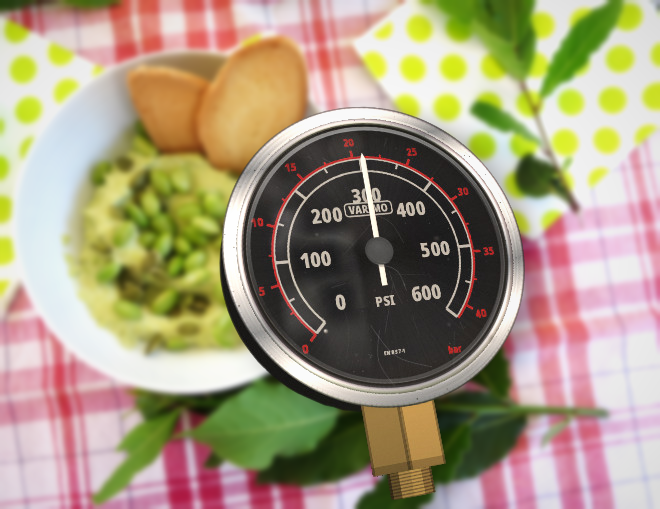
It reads 300 psi
